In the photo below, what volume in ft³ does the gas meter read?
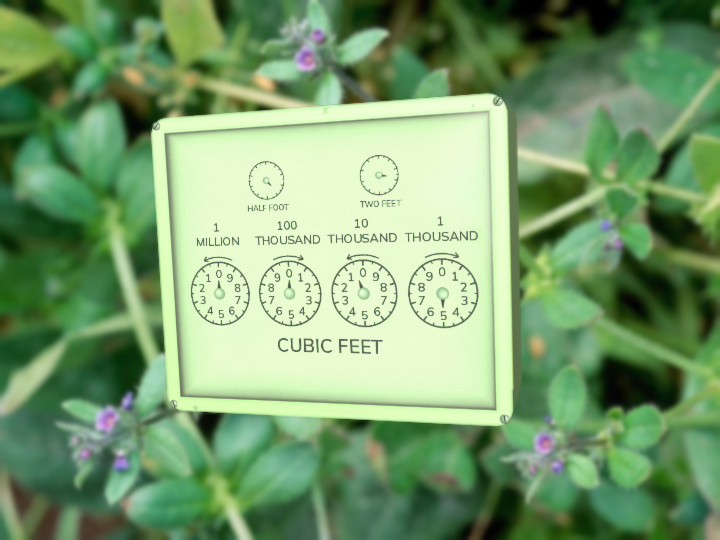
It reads 500 ft³
